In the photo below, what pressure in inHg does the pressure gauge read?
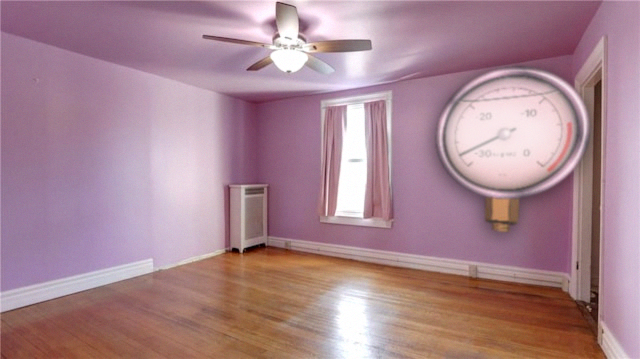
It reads -28 inHg
